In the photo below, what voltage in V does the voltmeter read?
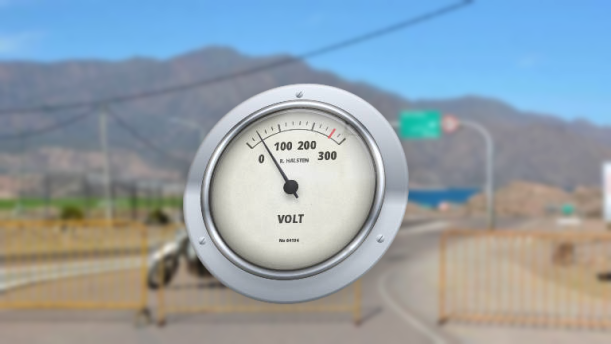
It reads 40 V
